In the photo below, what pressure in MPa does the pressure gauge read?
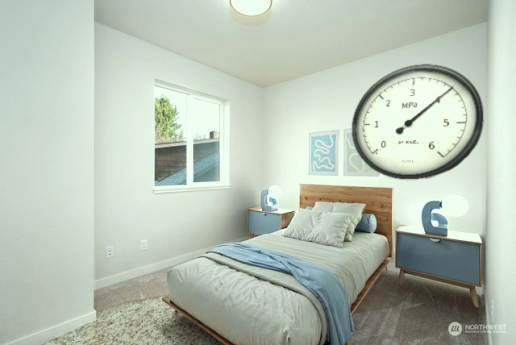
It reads 4 MPa
